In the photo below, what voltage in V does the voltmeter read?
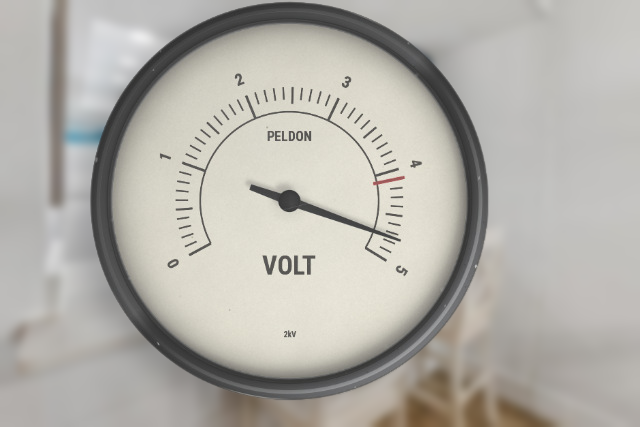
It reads 4.75 V
